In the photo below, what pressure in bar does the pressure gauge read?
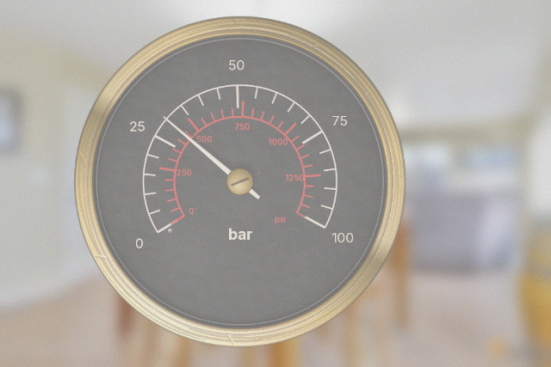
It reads 30 bar
